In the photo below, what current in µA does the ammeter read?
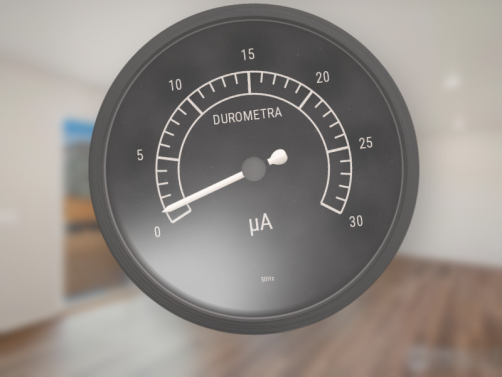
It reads 1 µA
